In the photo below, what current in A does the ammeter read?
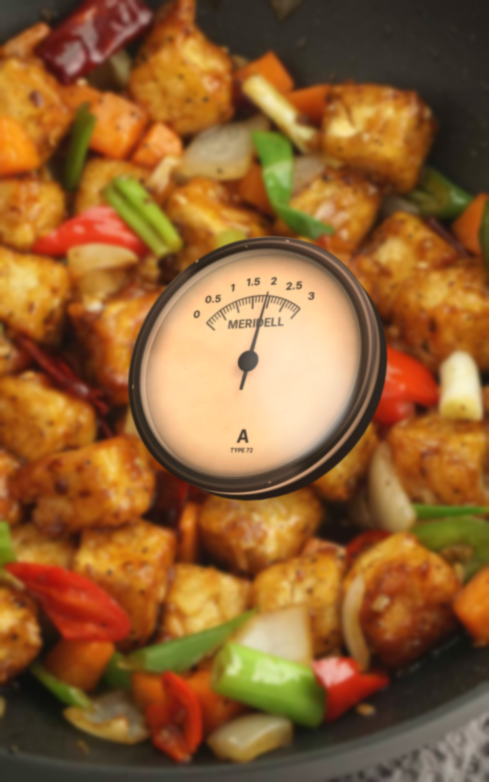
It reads 2 A
